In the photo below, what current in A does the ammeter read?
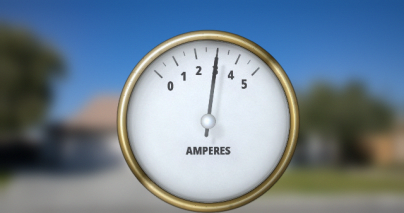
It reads 3 A
